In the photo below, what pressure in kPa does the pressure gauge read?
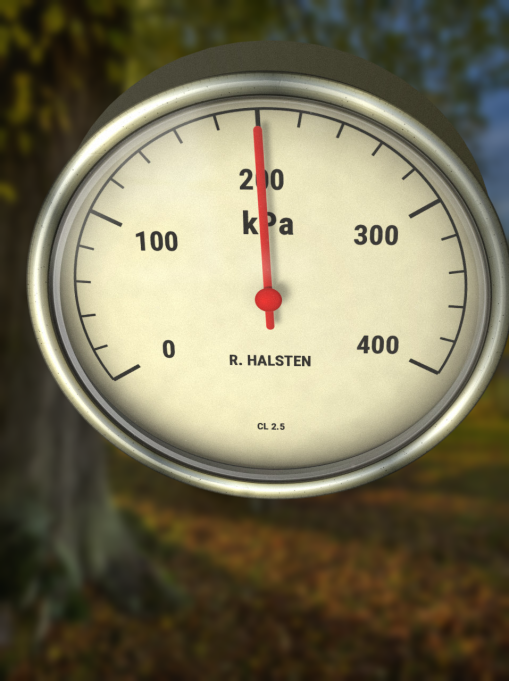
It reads 200 kPa
